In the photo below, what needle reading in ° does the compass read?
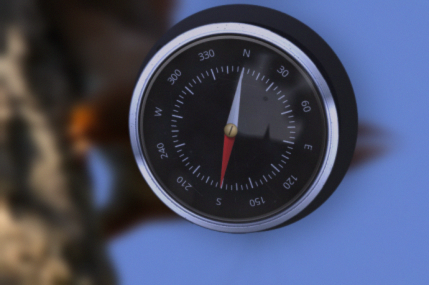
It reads 180 °
